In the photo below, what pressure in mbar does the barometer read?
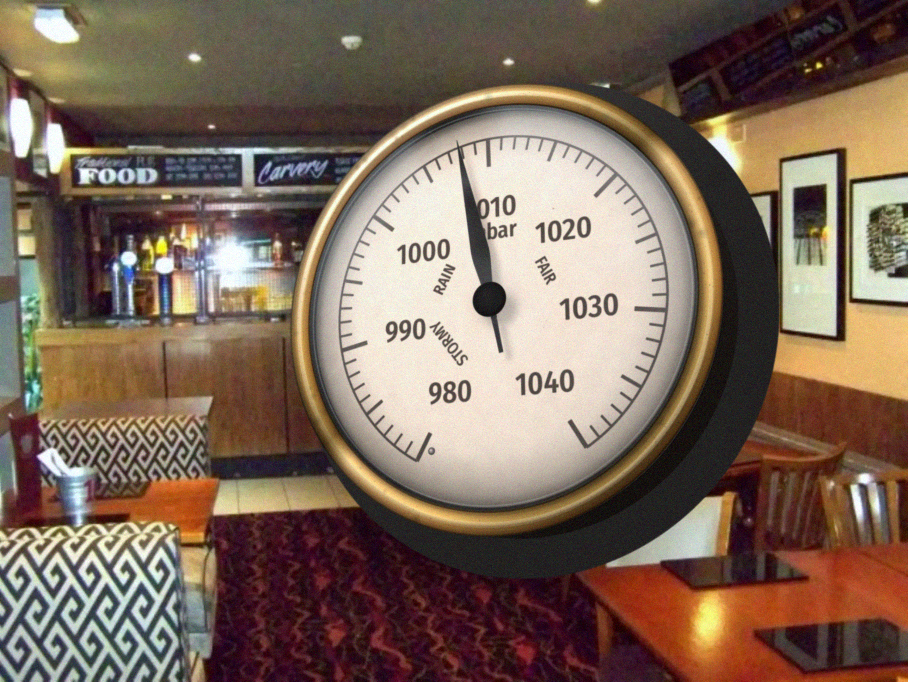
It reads 1008 mbar
